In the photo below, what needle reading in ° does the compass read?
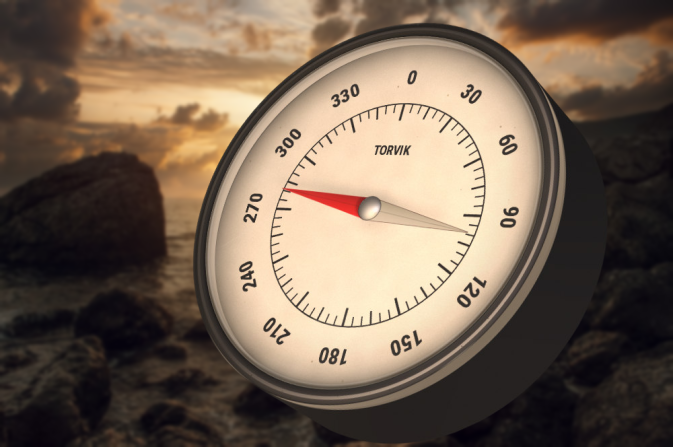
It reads 280 °
